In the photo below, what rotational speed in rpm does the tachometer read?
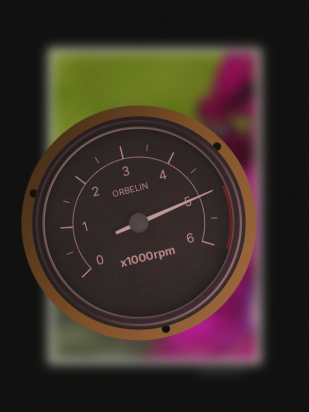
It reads 5000 rpm
